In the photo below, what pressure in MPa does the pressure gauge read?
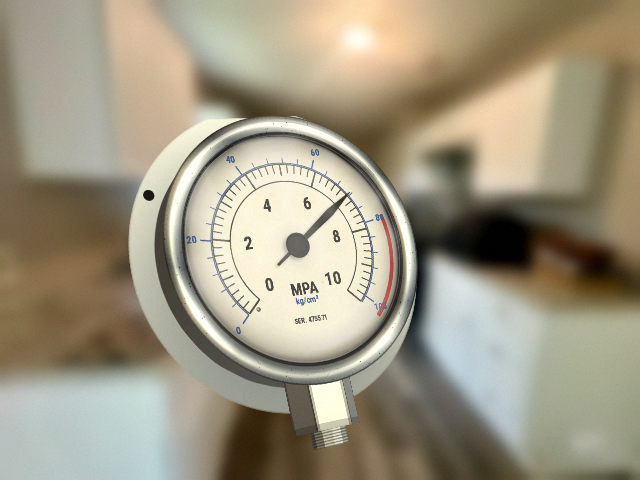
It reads 7 MPa
